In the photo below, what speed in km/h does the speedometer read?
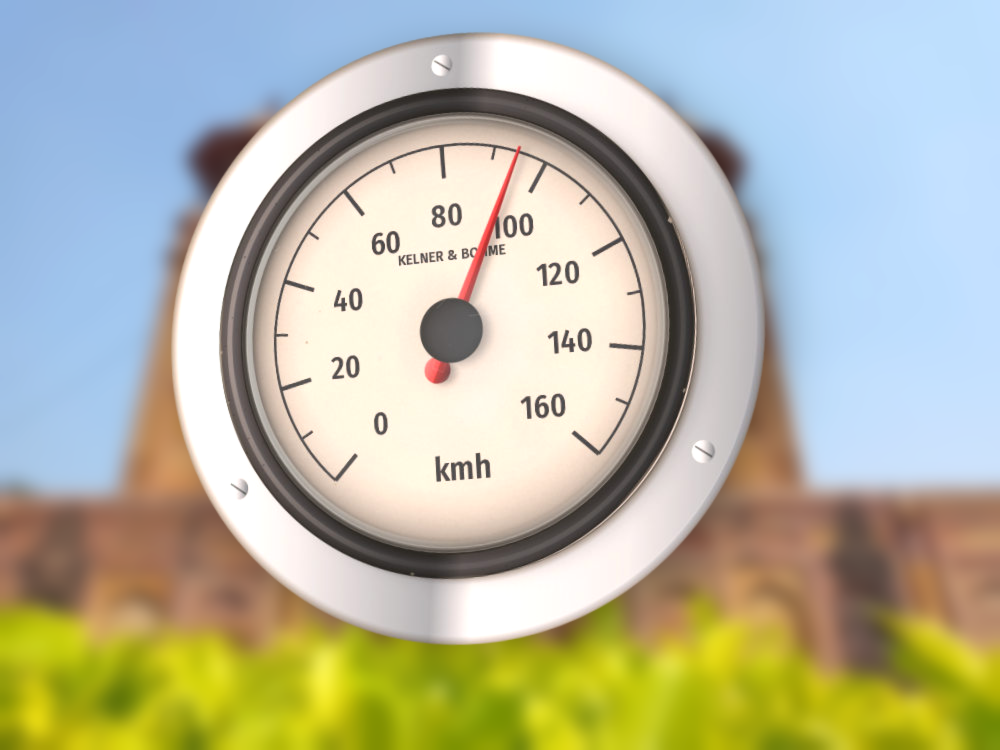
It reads 95 km/h
